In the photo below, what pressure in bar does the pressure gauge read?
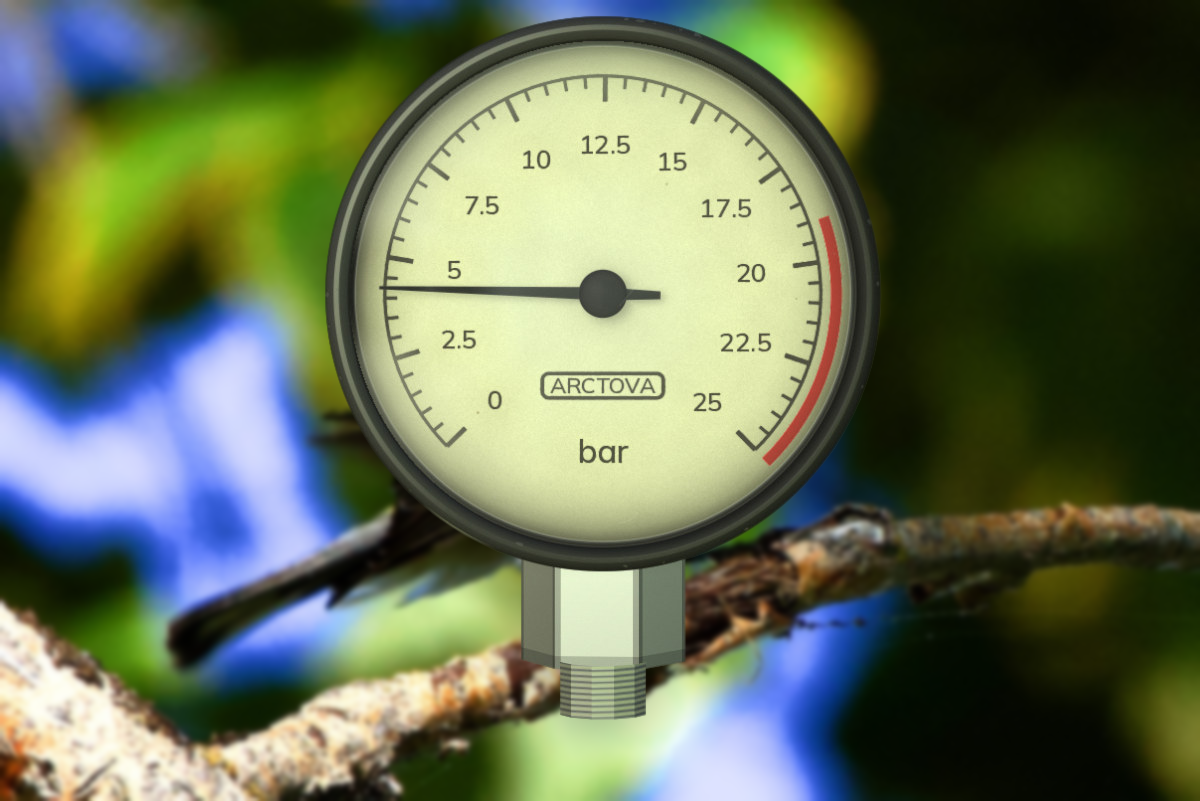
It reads 4.25 bar
